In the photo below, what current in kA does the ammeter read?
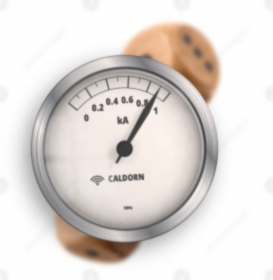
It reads 0.9 kA
